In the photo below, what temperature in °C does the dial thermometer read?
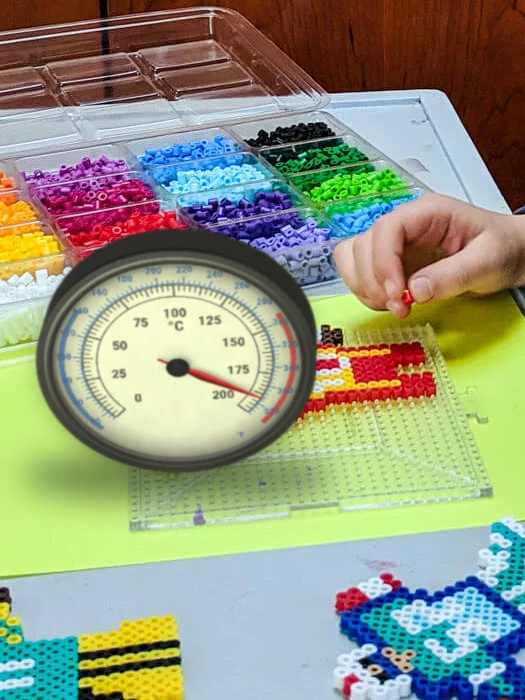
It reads 187.5 °C
